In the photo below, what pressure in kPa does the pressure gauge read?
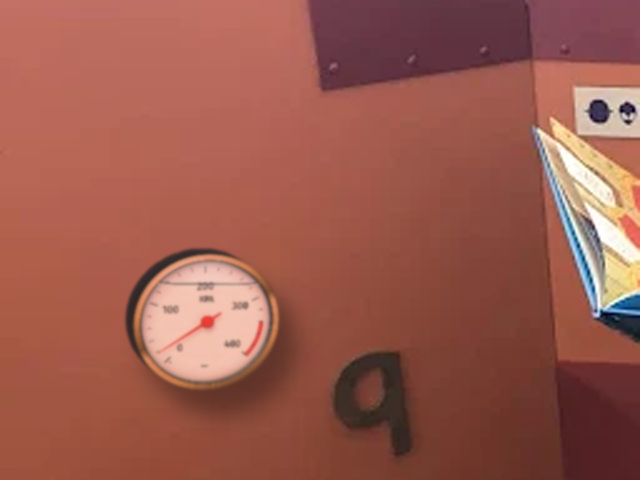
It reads 20 kPa
